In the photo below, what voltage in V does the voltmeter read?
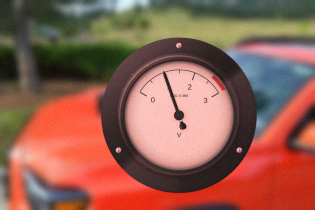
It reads 1 V
